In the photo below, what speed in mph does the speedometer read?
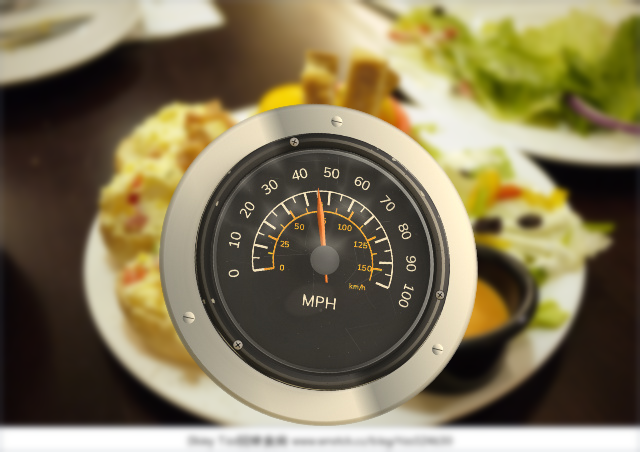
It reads 45 mph
